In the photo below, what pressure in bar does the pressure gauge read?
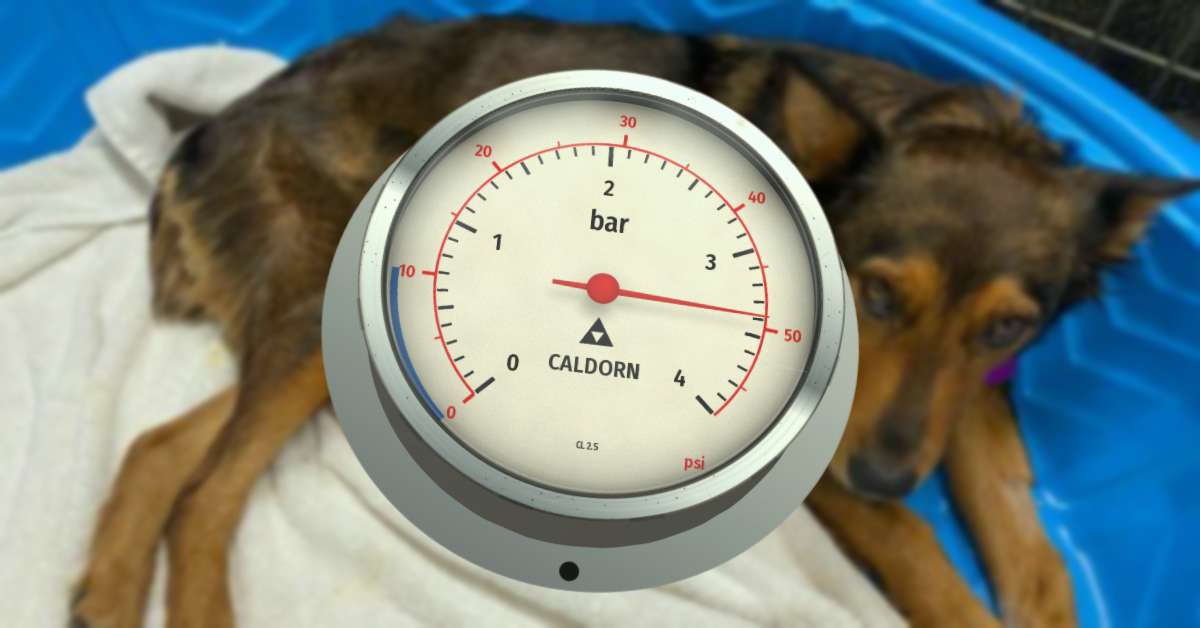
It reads 3.4 bar
